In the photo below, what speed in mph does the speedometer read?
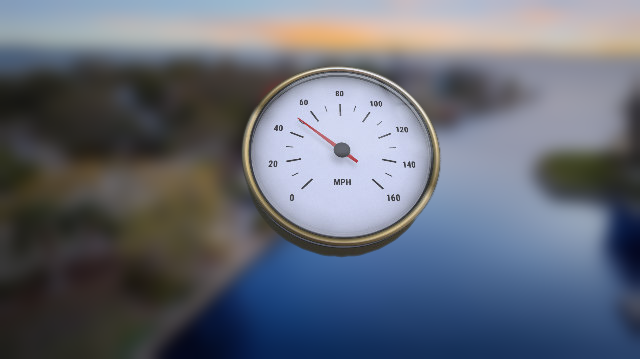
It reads 50 mph
